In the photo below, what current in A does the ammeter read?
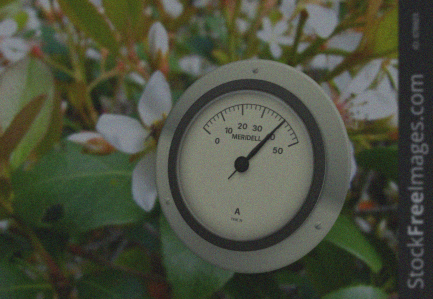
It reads 40 A
